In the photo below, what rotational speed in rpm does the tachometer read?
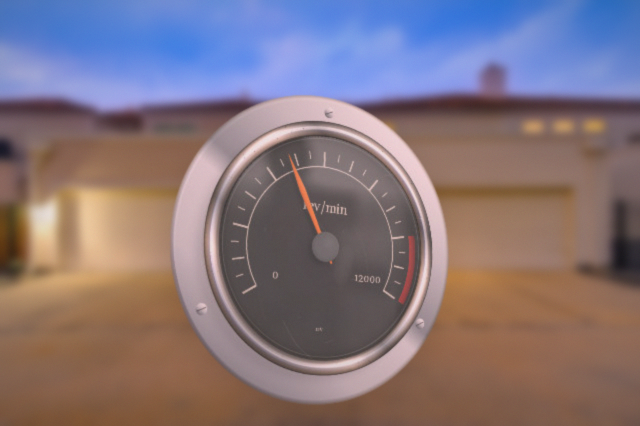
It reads 4750 rpm
